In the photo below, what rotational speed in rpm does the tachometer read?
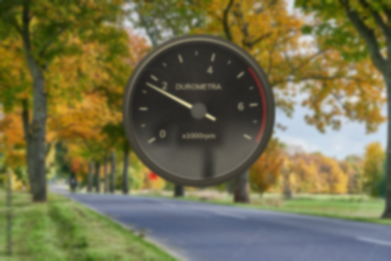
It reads 1750 rpm
